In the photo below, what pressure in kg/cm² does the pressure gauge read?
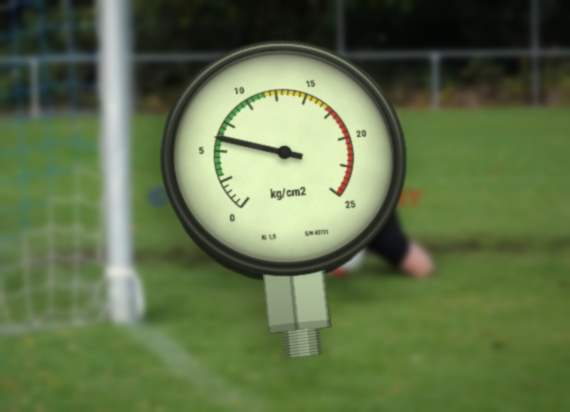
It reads 6 kg/cm²
